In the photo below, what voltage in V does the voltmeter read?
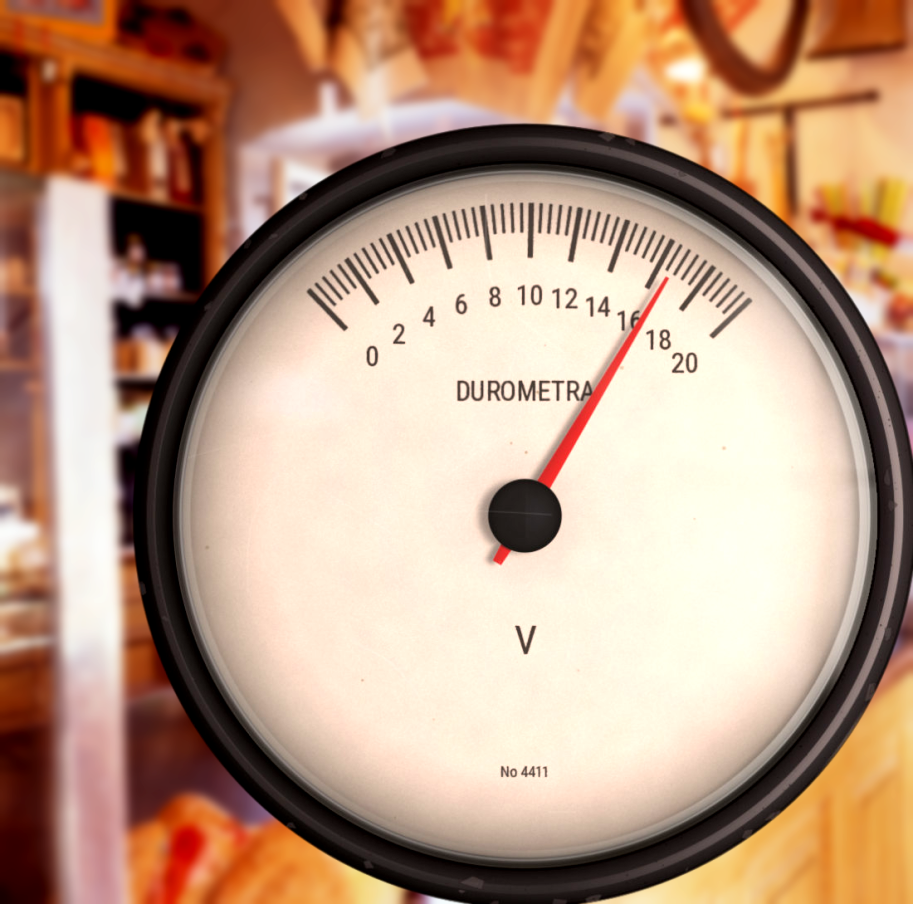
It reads 16.6 V
